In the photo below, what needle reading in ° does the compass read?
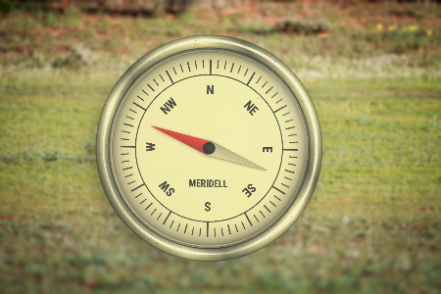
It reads 290 °
